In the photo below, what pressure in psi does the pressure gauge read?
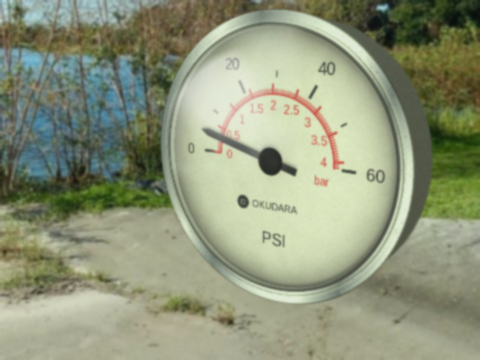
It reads 5 psi
